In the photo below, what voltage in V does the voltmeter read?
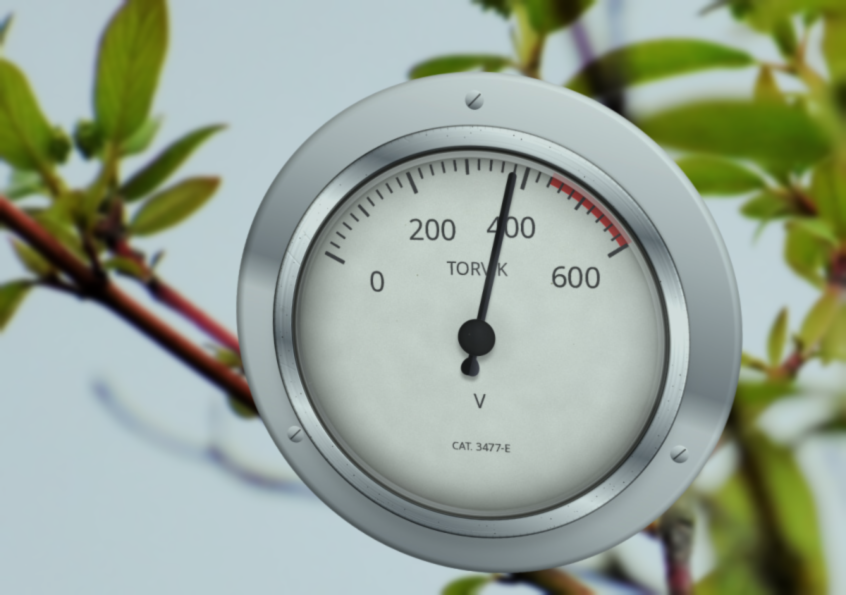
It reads 380 V
